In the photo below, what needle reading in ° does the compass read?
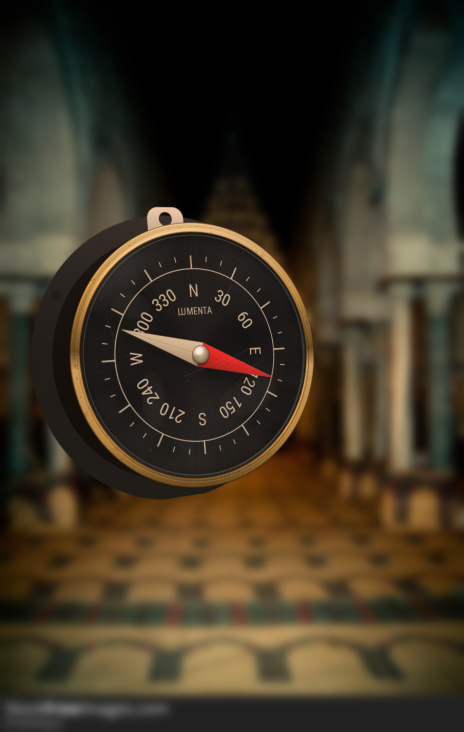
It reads 110 °
